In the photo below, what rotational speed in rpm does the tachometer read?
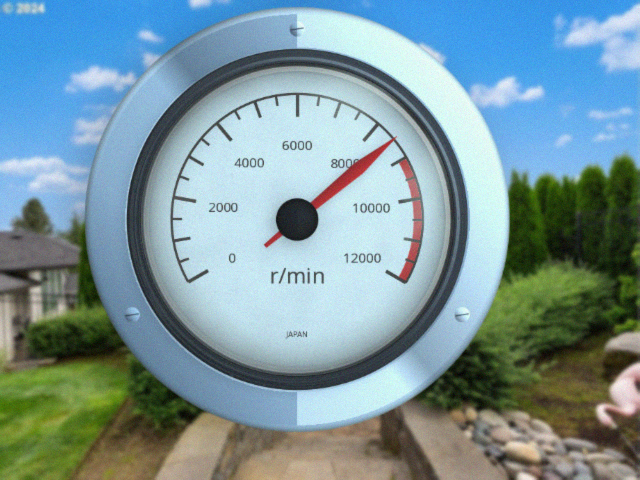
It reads 8500 rpm
